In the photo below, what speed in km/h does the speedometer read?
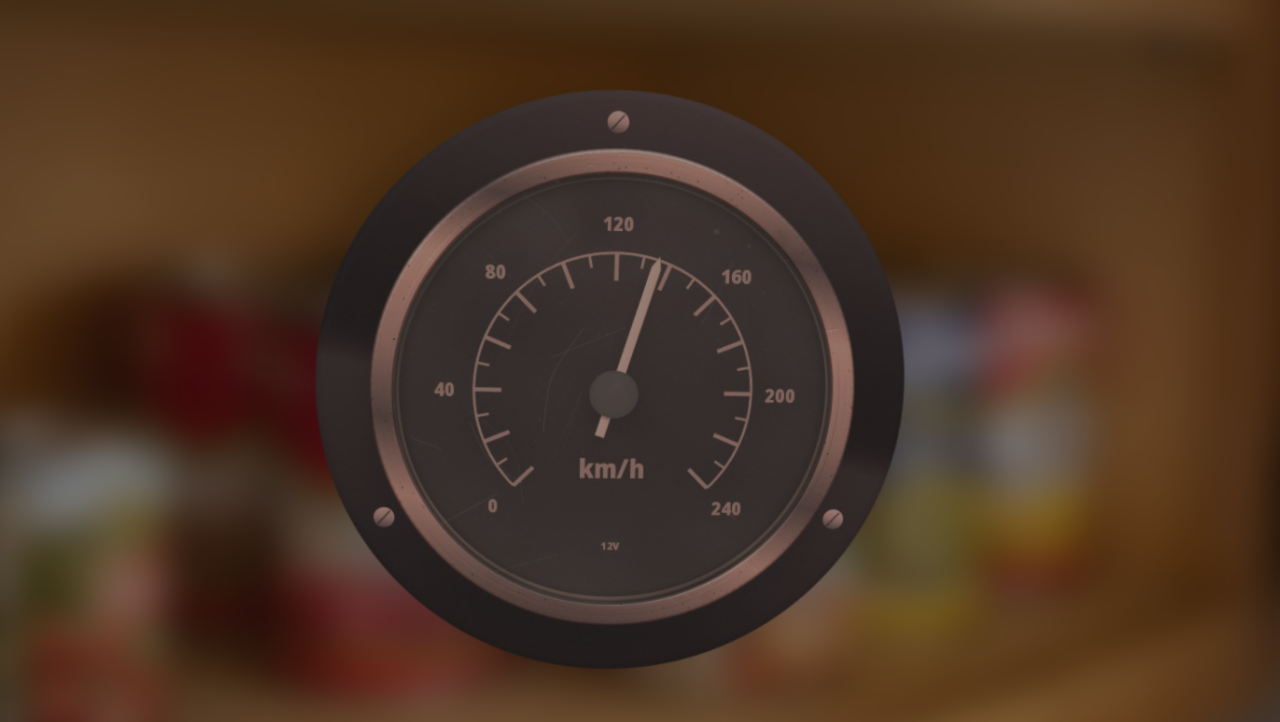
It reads 135 km/h
